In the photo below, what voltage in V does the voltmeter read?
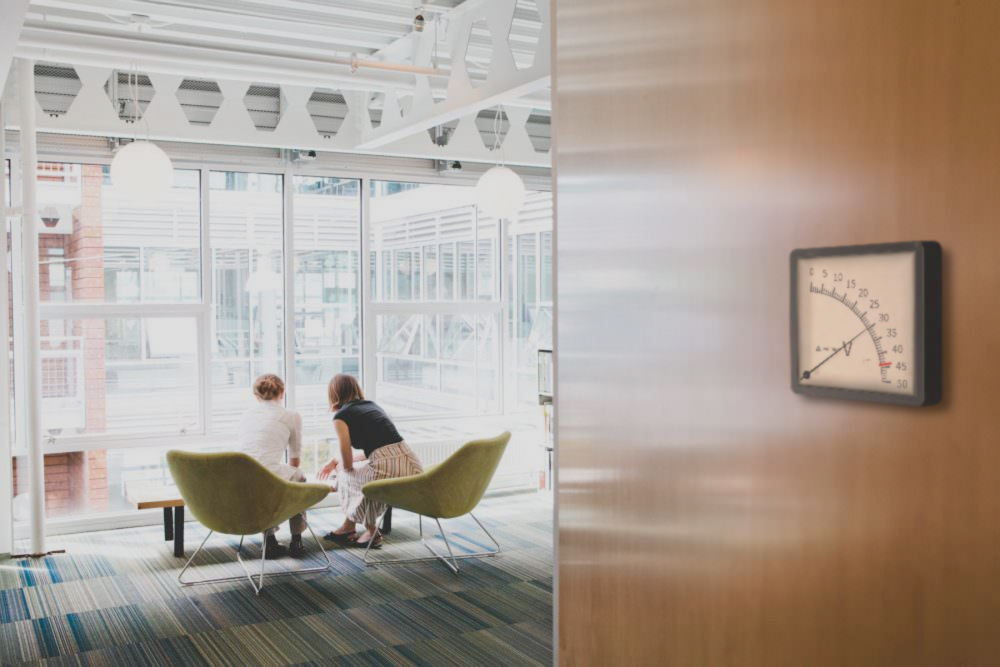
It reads 30 V
